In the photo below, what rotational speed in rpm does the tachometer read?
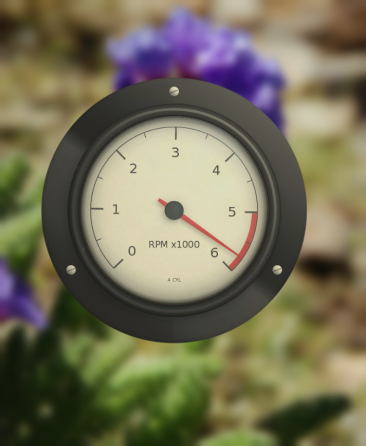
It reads 5750 rpm
